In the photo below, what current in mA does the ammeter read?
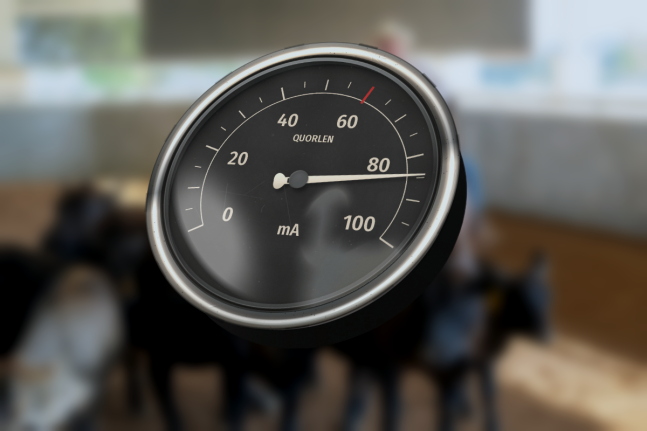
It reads 85 mA
